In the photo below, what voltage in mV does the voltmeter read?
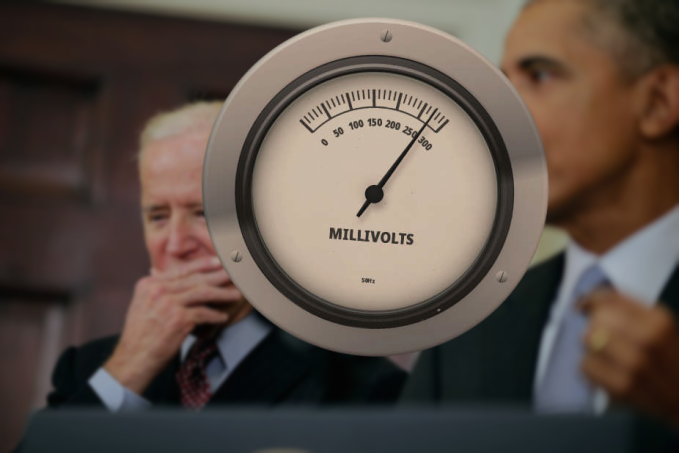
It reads 270 mV
